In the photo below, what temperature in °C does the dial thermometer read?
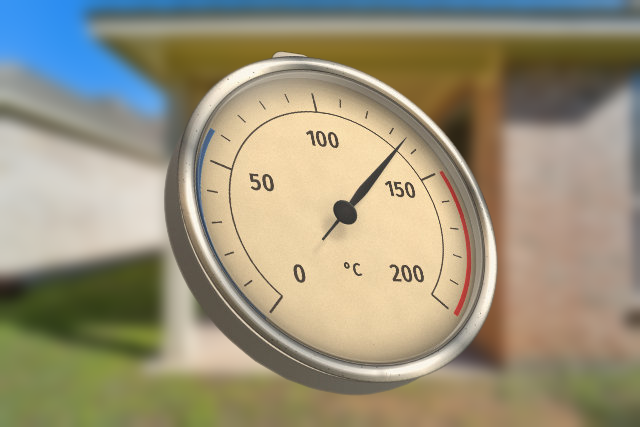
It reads 135 °C
